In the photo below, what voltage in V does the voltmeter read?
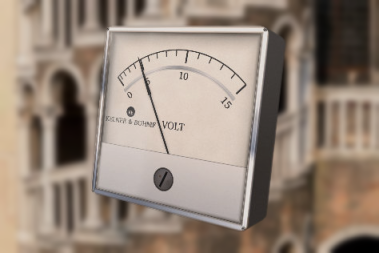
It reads 5 V
